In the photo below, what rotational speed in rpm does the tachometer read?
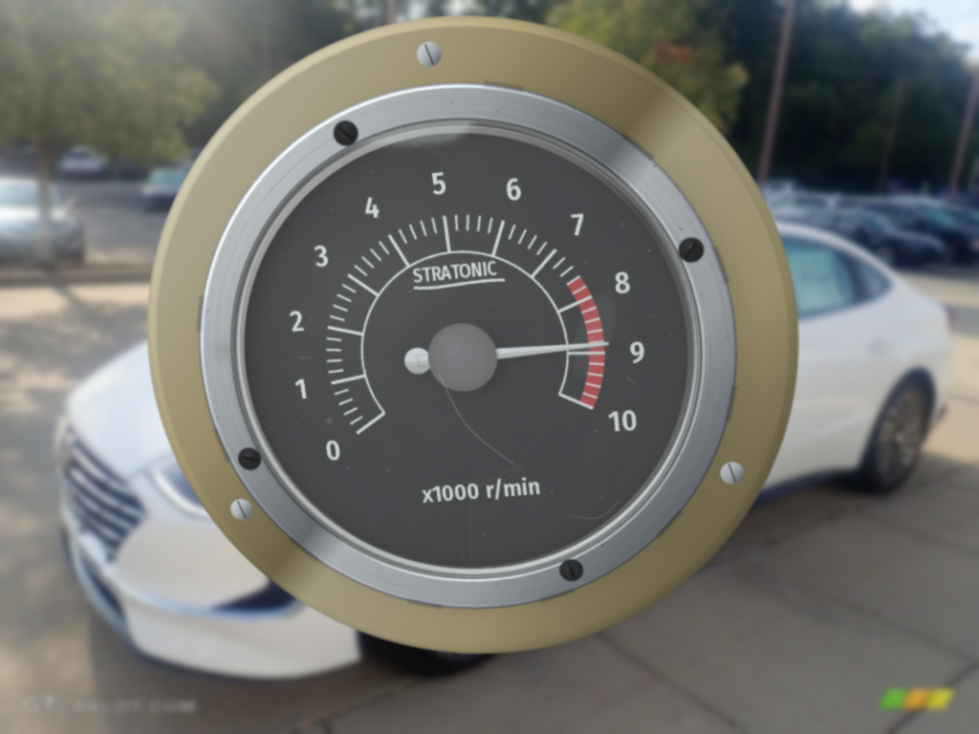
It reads 8800 rpm
